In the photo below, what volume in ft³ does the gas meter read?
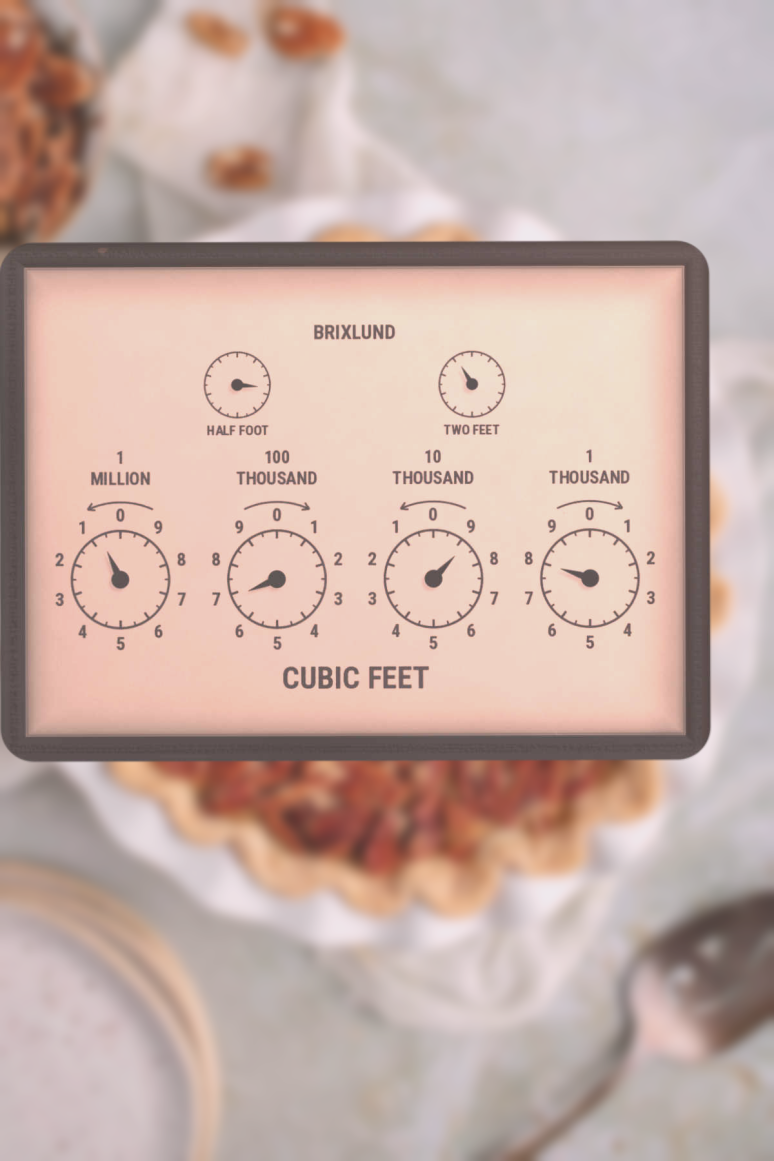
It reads 68800 ft³
